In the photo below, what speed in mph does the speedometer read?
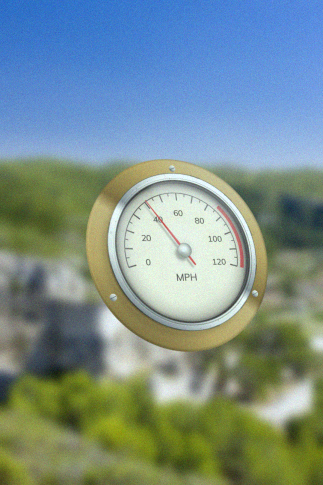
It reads 40 mph
